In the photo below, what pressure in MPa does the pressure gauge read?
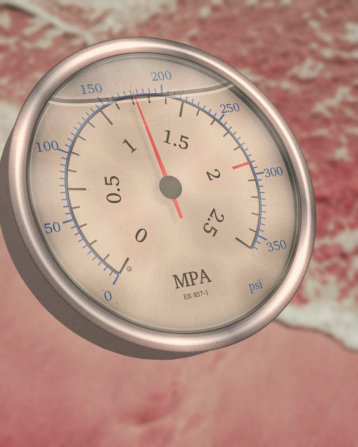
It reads 1.2 MPa
